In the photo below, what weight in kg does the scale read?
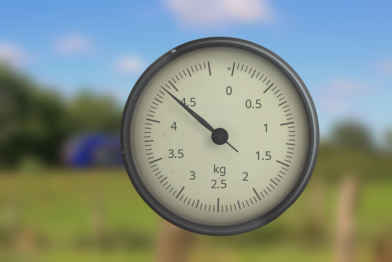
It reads 4.4 kg
